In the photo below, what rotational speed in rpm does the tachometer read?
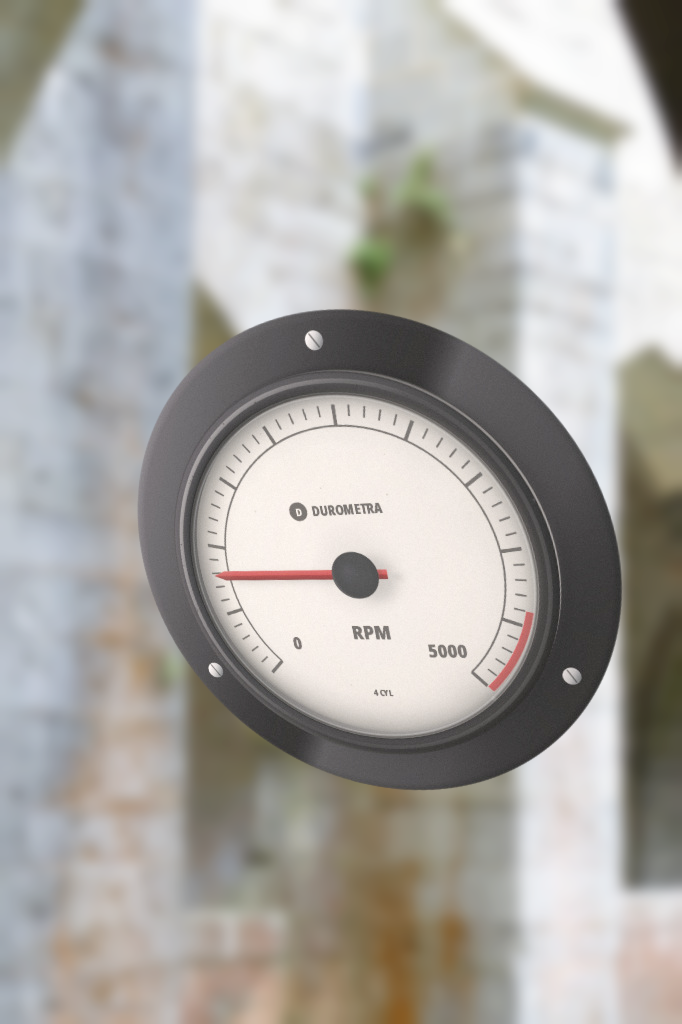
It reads 800 rpm
